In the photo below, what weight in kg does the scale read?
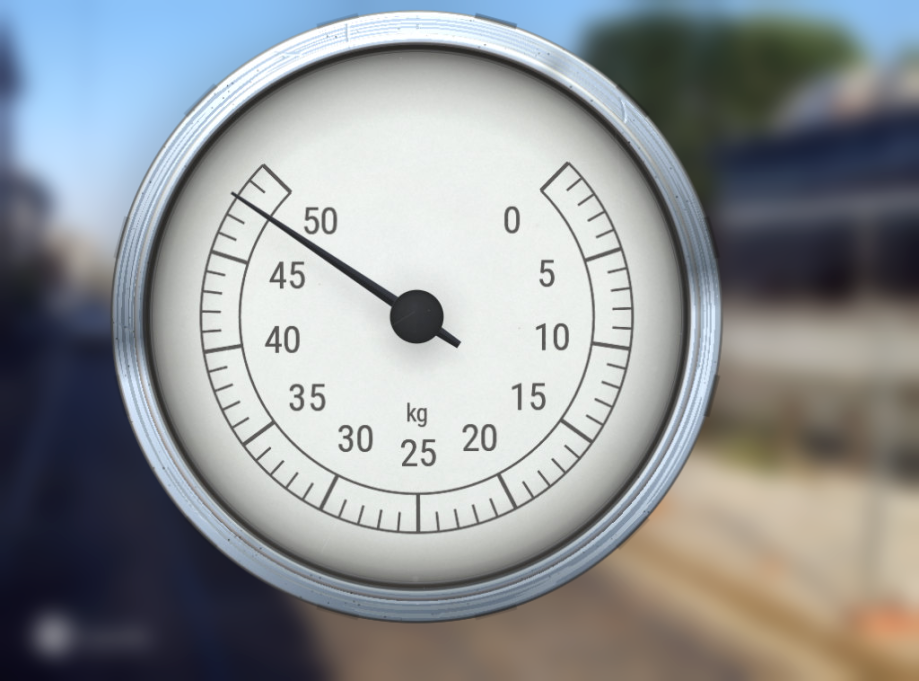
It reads 48 kg
